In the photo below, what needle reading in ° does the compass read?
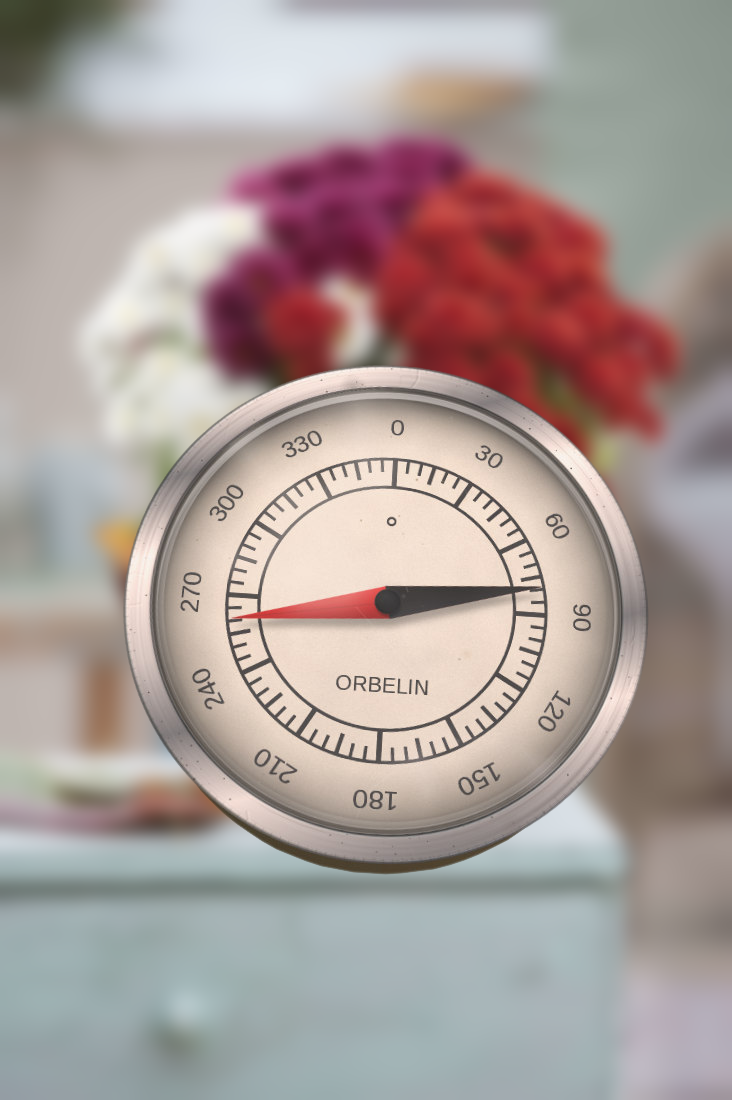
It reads 260 °
